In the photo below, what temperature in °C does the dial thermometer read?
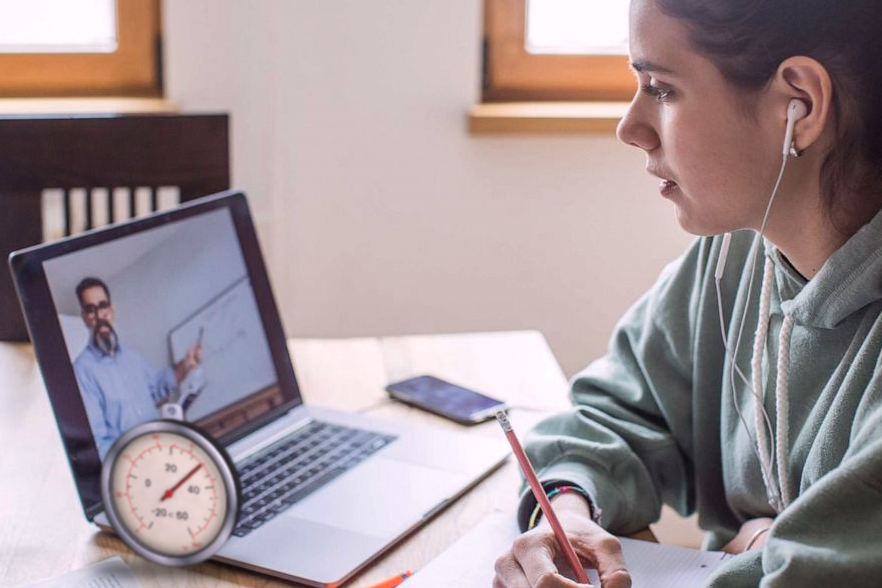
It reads 32 °C
